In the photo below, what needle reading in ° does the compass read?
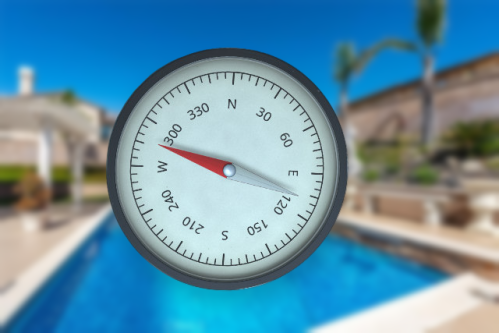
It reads 287.5 °
